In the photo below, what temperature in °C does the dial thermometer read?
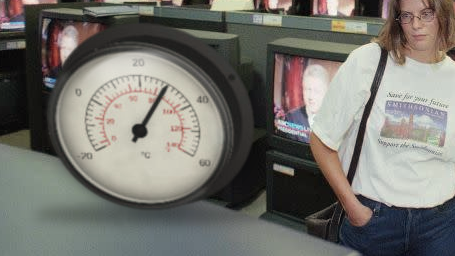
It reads 30 °C
